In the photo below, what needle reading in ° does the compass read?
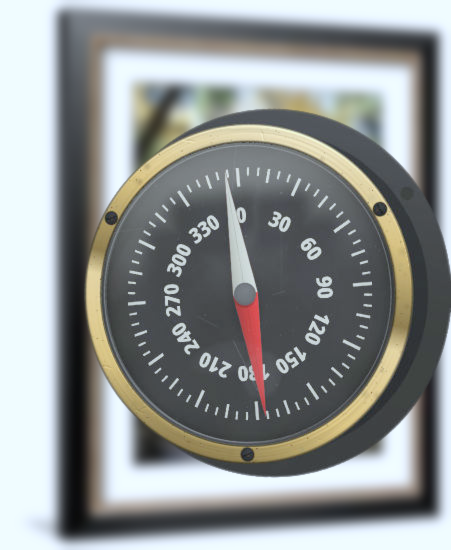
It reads 175 °
